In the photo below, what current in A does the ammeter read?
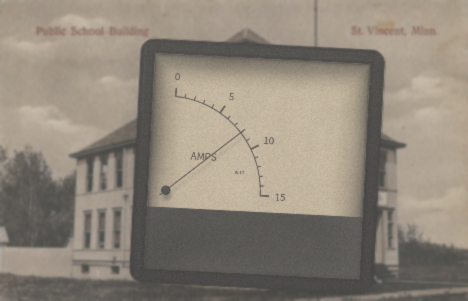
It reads 8 A
